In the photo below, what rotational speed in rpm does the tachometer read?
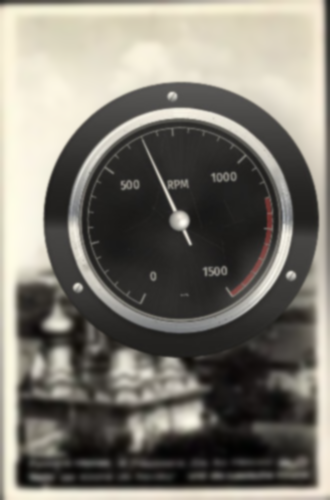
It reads 650 rpm
